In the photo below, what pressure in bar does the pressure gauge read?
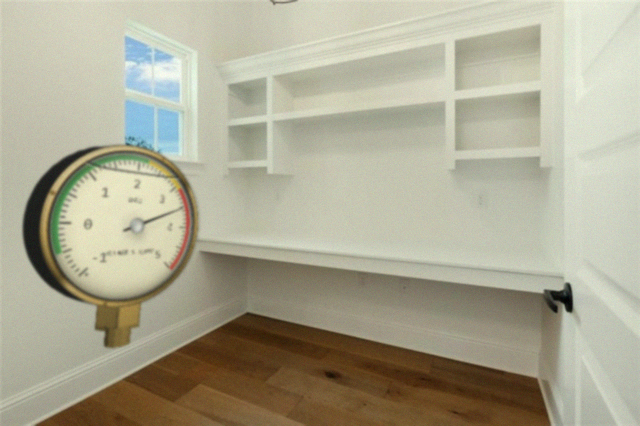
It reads 3.5 bar
